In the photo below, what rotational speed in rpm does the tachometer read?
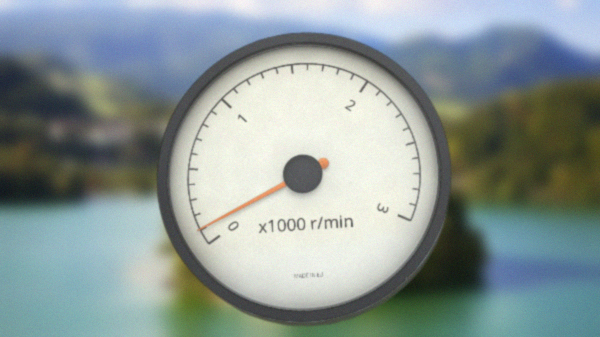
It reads 100 rpm
